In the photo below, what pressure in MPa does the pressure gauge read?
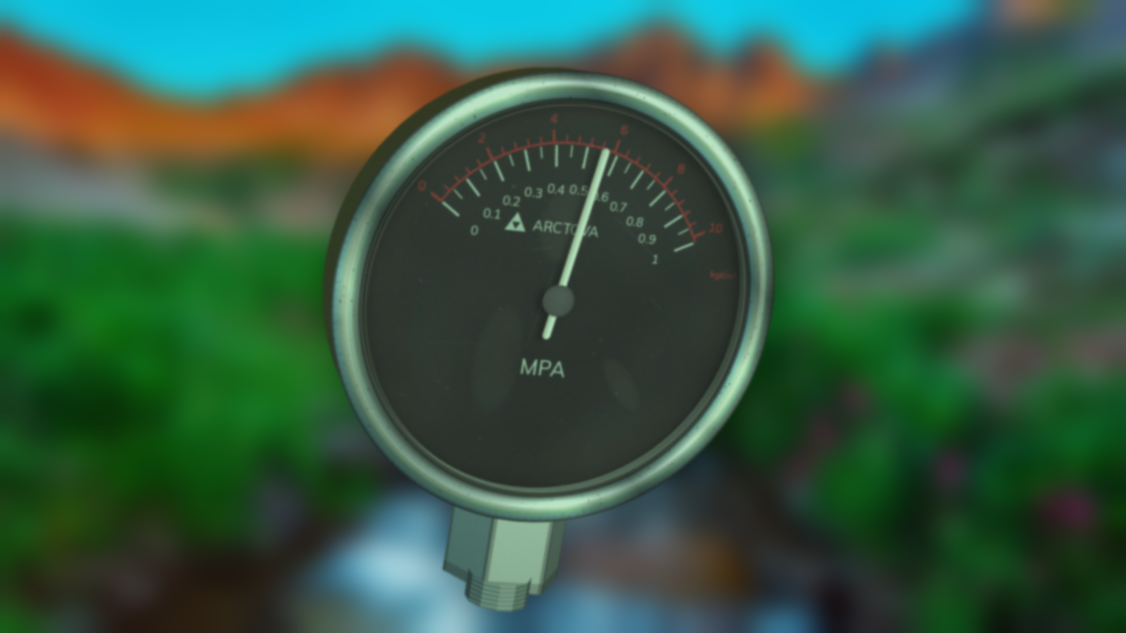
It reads 0.55 MPa
